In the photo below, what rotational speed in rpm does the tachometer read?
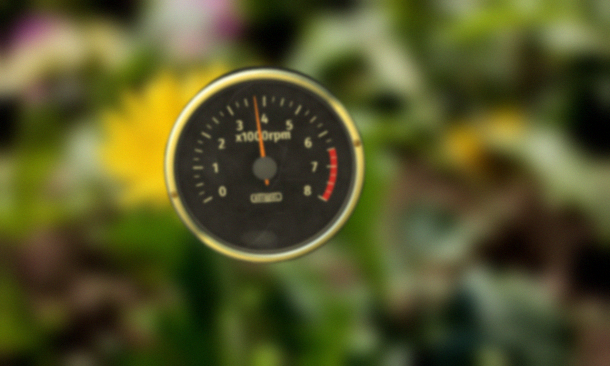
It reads 3750 rpm
